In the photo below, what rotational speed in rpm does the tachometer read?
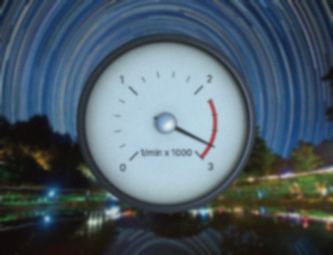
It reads 2800 rpm
